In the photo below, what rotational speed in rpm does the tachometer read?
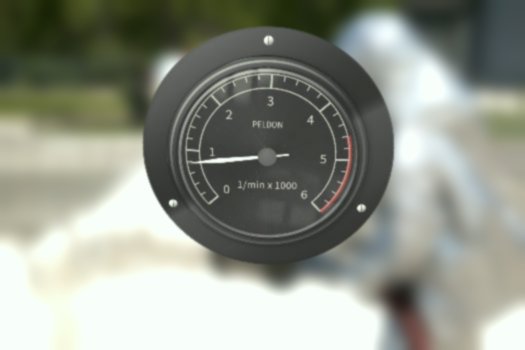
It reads 800 rpm
